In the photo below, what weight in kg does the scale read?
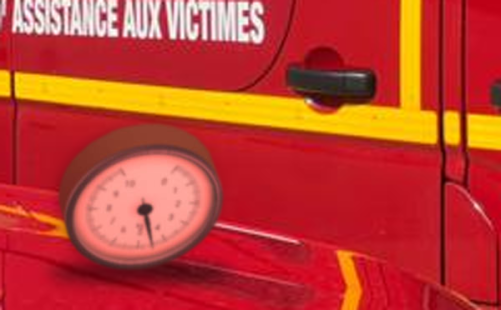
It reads 4.5 kg
